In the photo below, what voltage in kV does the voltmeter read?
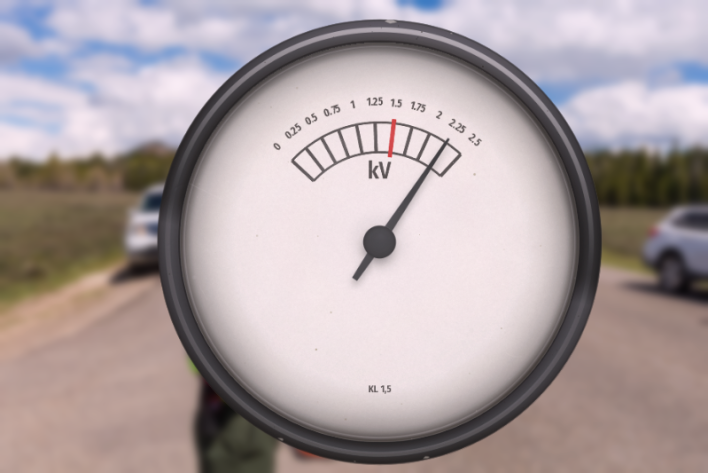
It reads 2.25 kV
